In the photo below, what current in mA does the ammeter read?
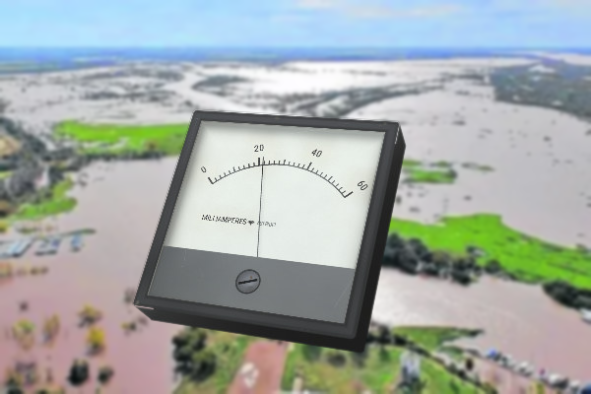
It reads 22 mA
